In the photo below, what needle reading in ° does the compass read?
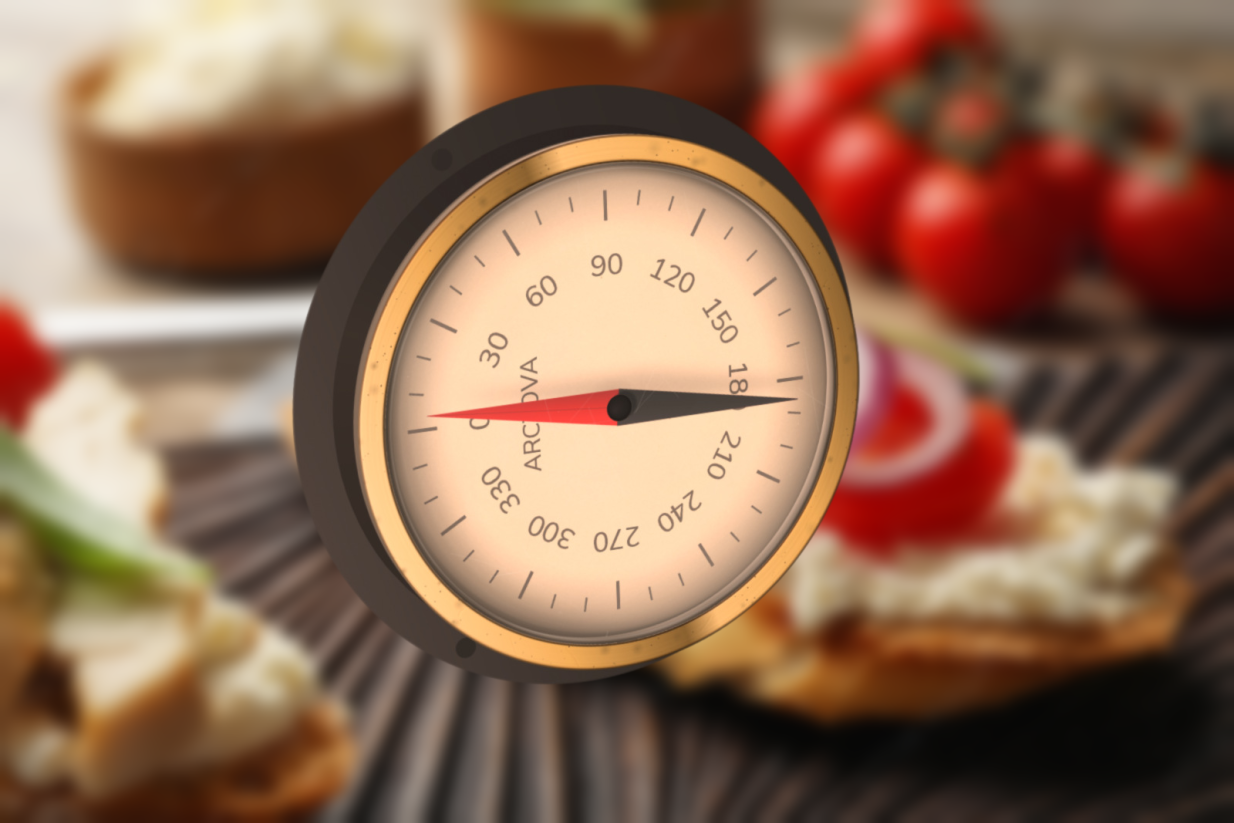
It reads 5 °
